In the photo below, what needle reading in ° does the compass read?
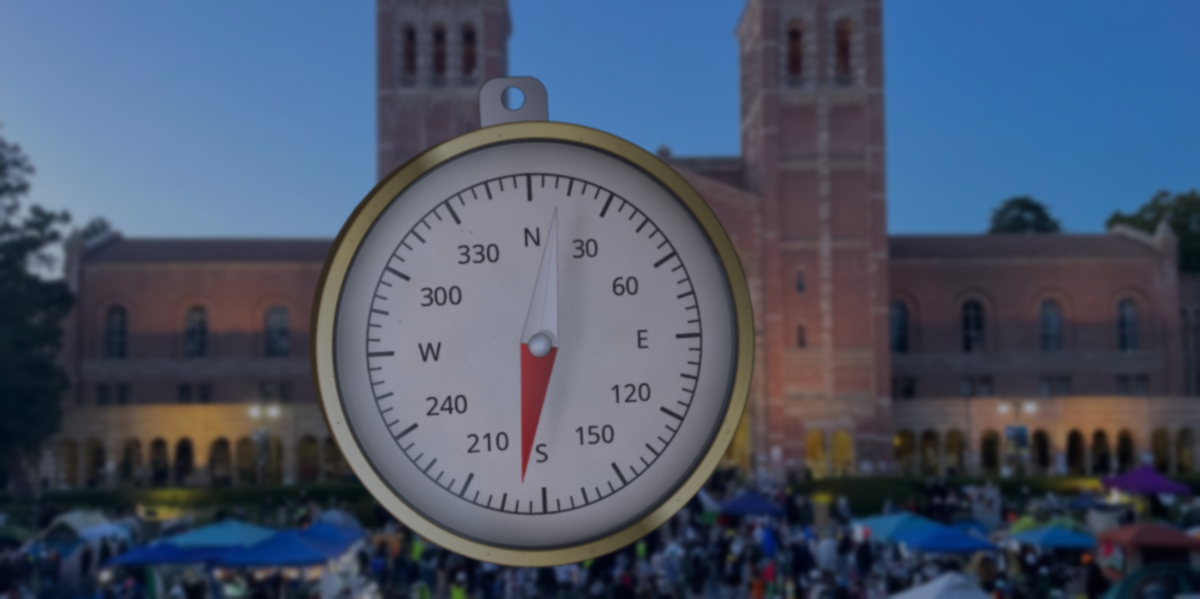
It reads 190 °
